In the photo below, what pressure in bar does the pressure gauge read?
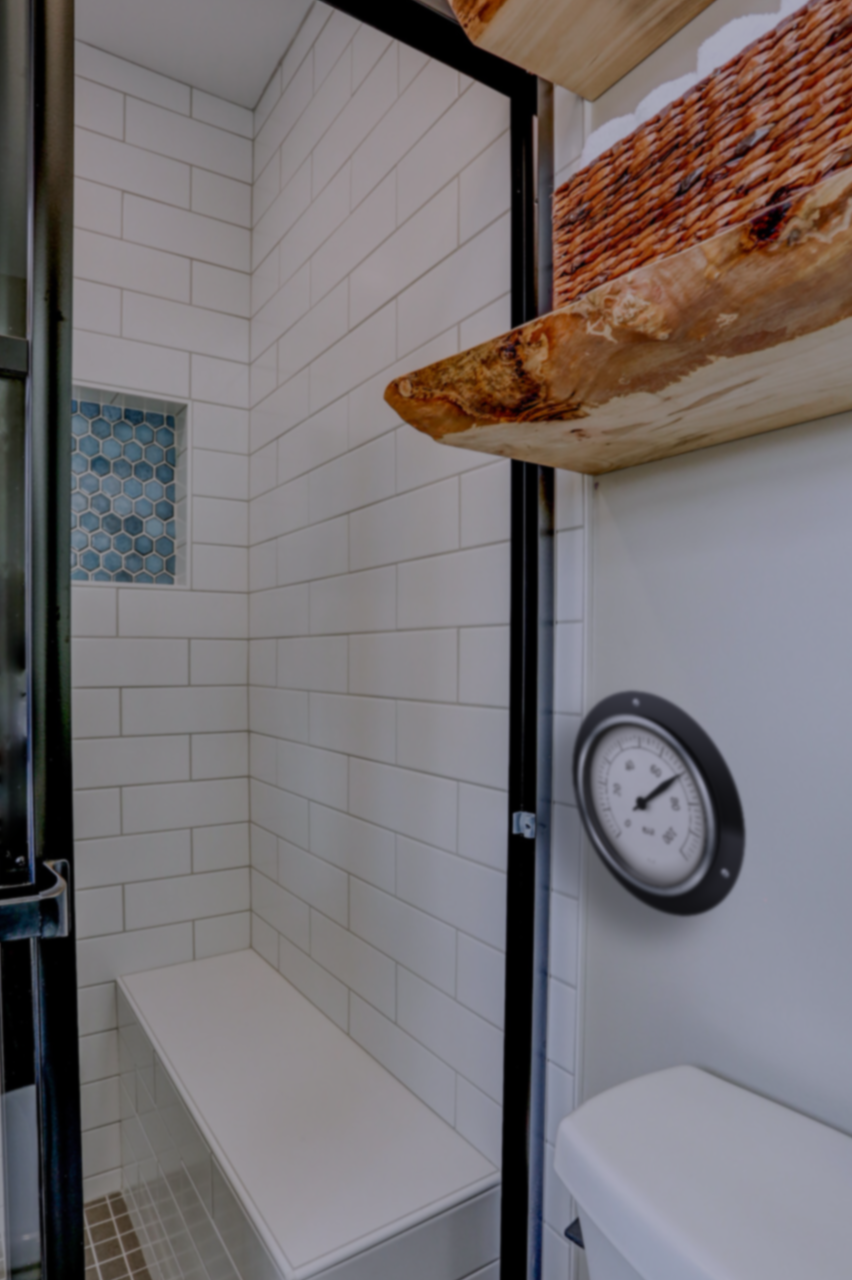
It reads 70 bar
